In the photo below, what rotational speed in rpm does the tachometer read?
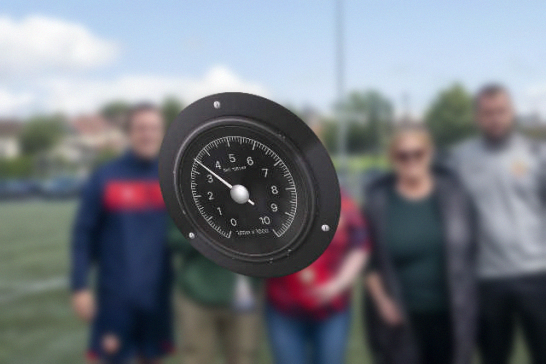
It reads 3500 rpm
